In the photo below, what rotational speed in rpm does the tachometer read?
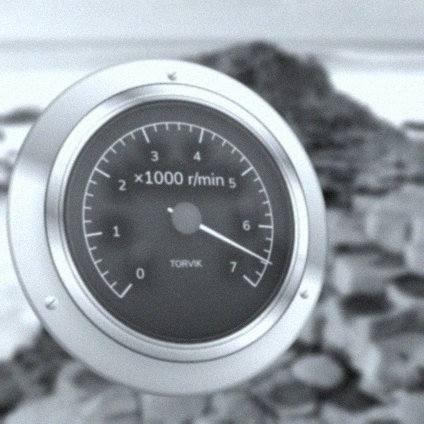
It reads 6600 rpm
